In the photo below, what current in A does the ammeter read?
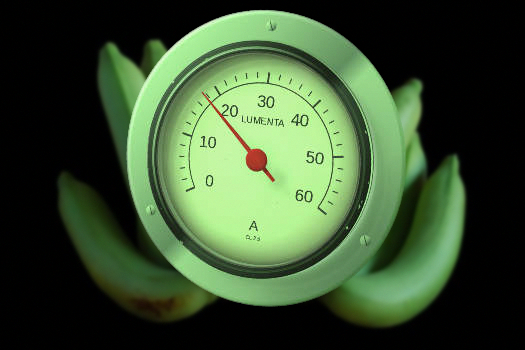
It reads 18 A
